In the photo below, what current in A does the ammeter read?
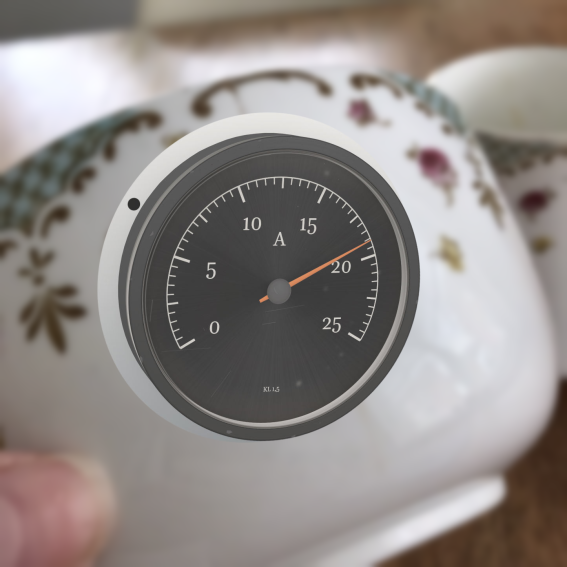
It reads 19 A
